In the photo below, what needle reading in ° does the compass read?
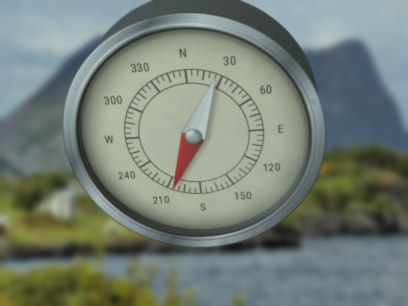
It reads 205 °
